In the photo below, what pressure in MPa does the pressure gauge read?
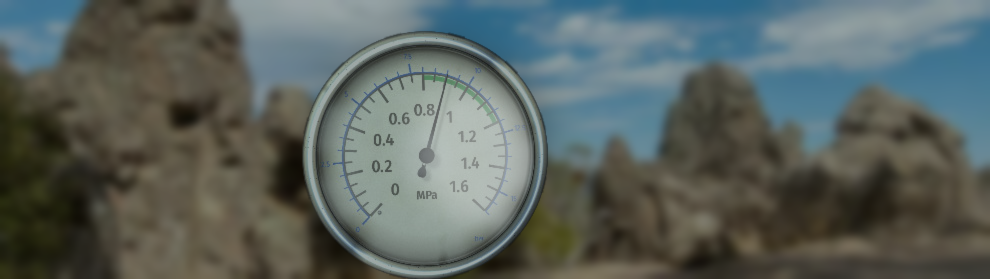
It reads 0.9 MPa
